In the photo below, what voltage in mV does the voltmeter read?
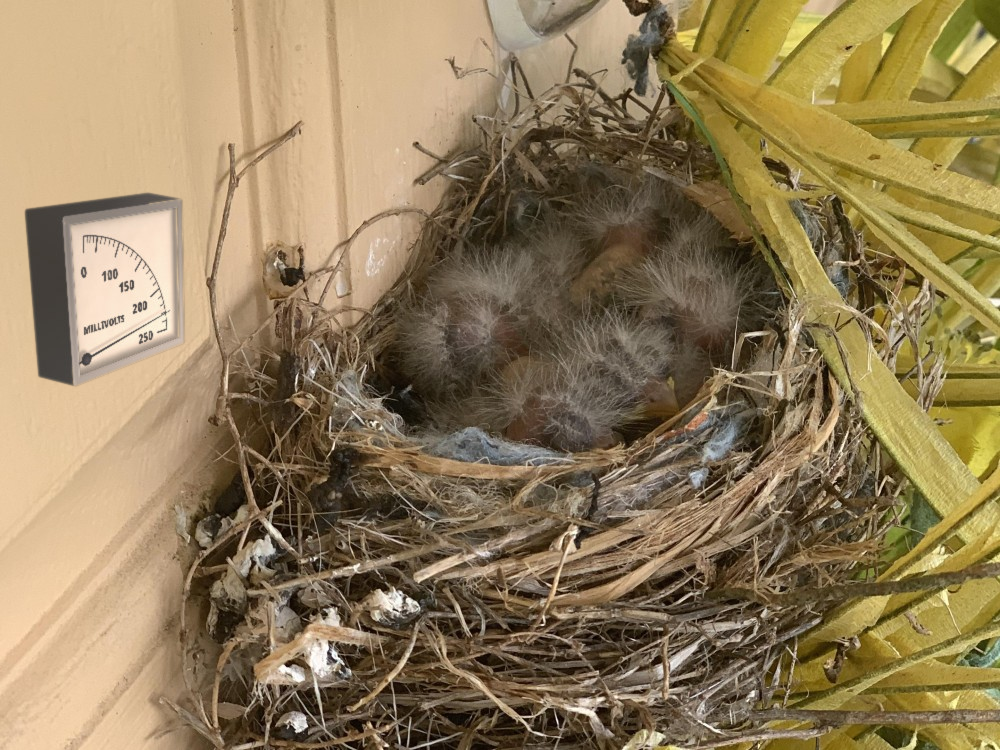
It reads 230 mV
